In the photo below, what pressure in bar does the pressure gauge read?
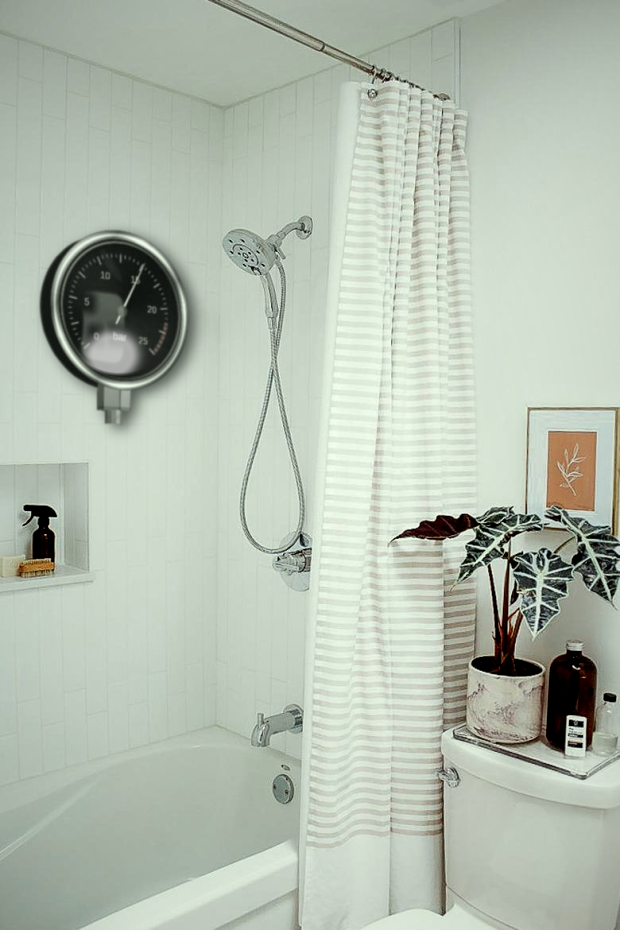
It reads 15 bar
